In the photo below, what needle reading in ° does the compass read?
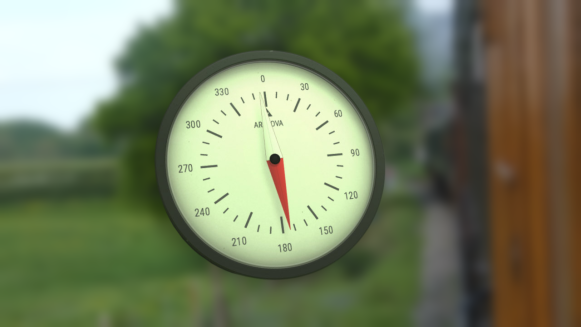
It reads 175 °
